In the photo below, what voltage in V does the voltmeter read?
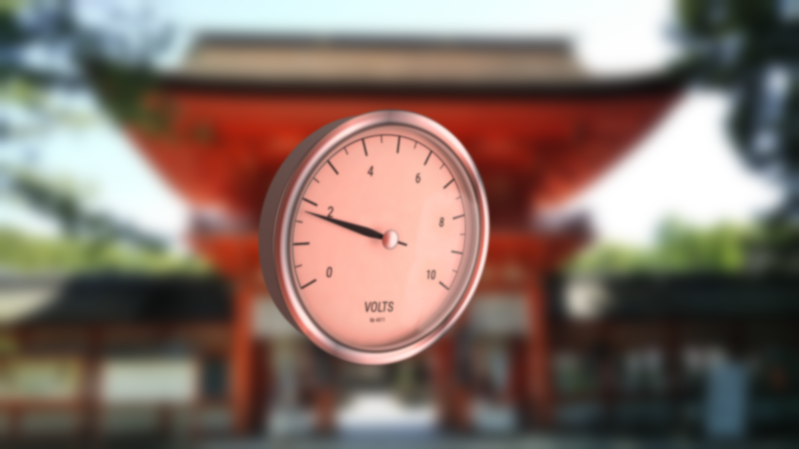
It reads 1.75 V
